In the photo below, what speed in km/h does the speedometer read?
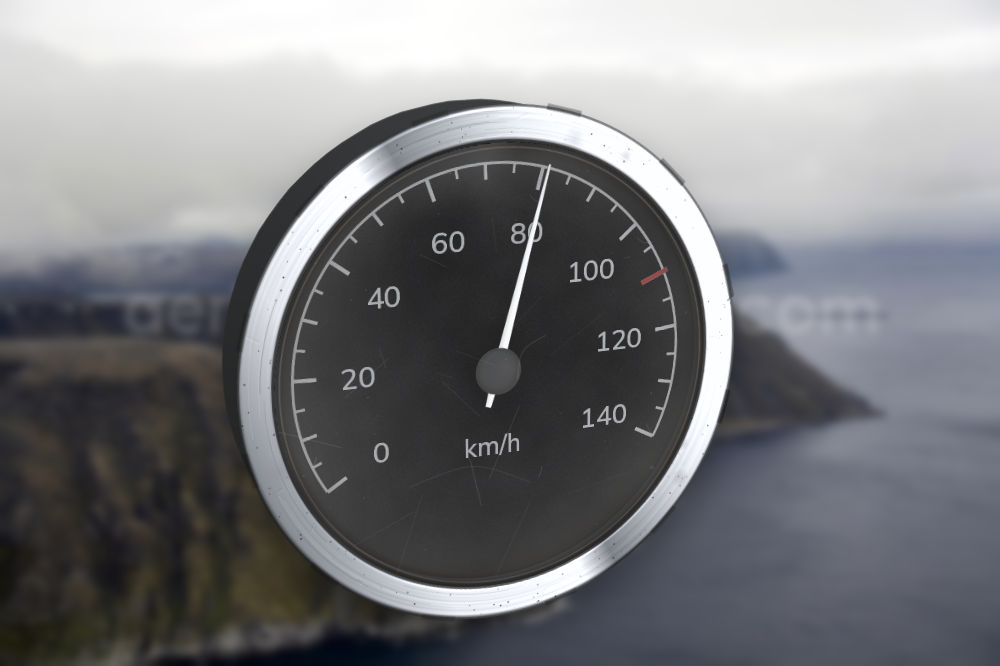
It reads 80 km/h
